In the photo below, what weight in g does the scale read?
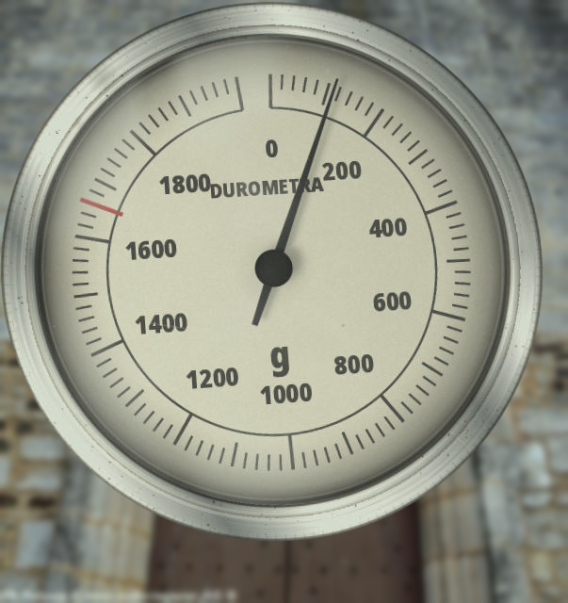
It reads 110 g
